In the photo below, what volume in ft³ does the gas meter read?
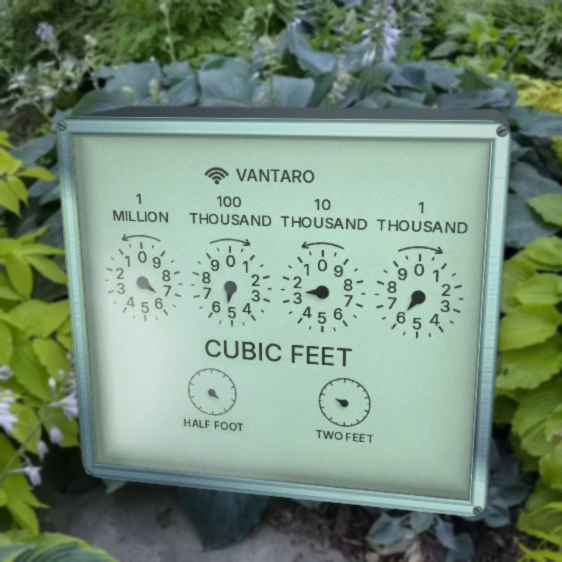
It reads 652600 ft³
